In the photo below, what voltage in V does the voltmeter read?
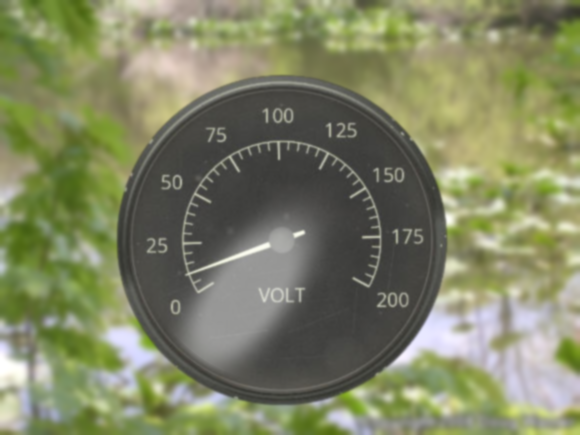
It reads 10 V
